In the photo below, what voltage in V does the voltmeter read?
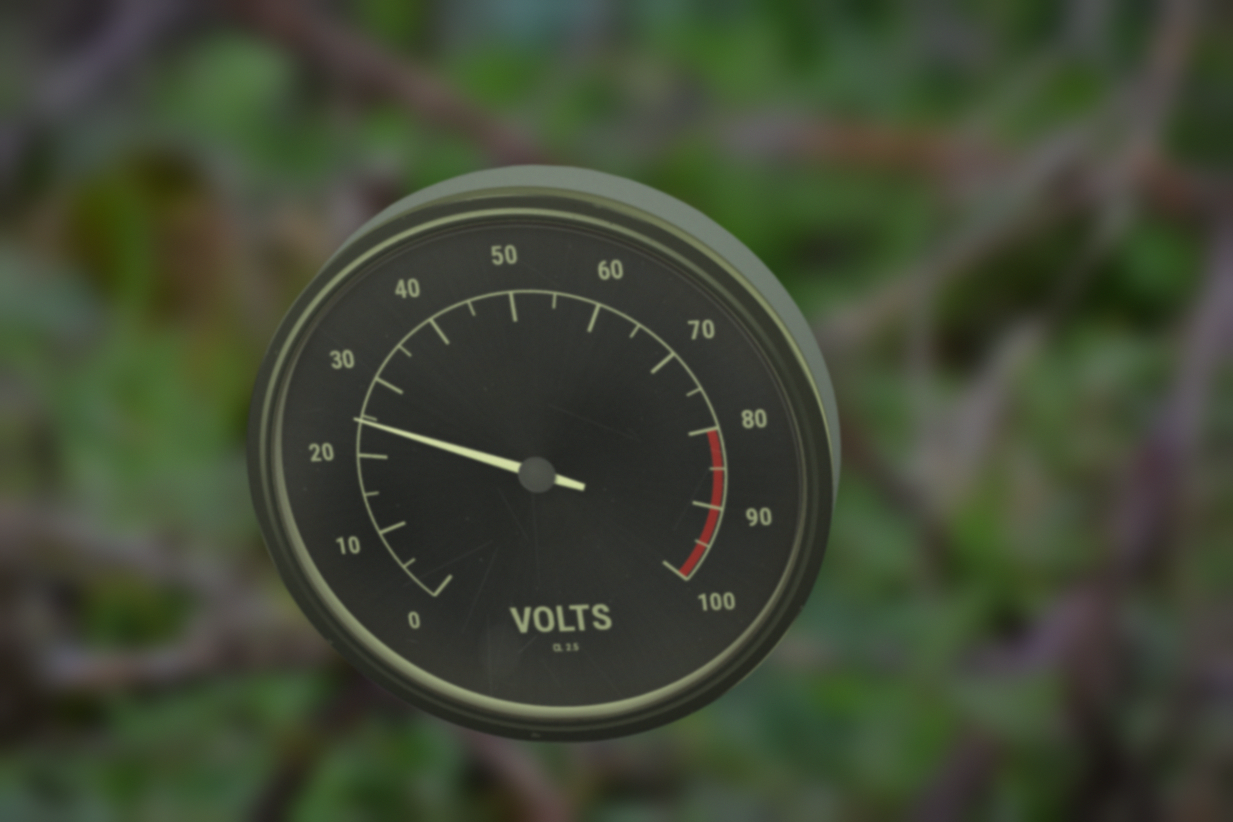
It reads 25 V
